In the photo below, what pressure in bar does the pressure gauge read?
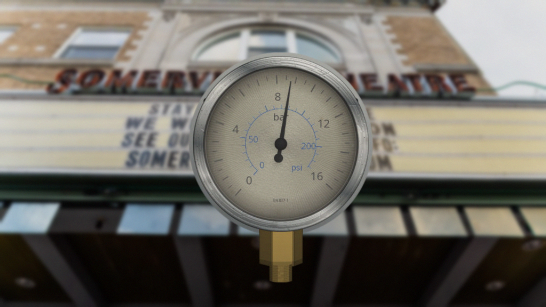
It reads 8.75 bar
